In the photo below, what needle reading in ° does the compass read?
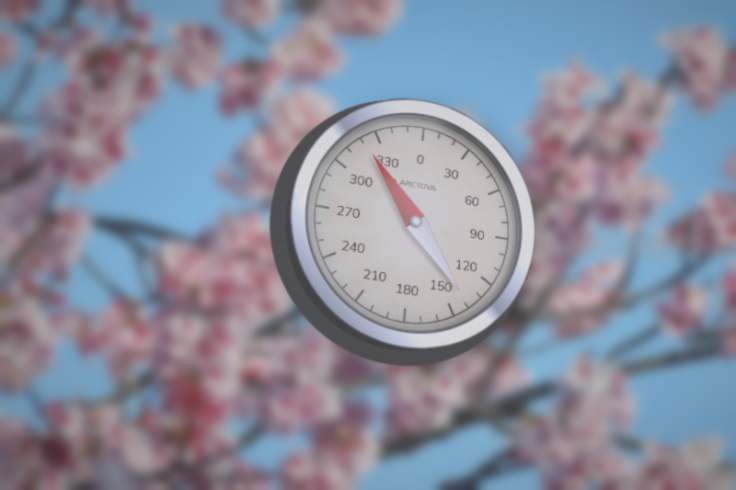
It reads 320 °
